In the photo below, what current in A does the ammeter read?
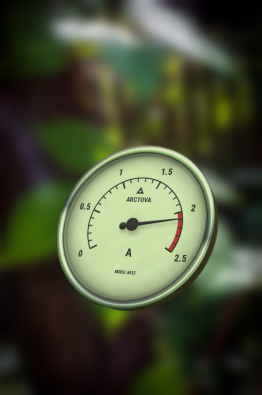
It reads 2.1 A
